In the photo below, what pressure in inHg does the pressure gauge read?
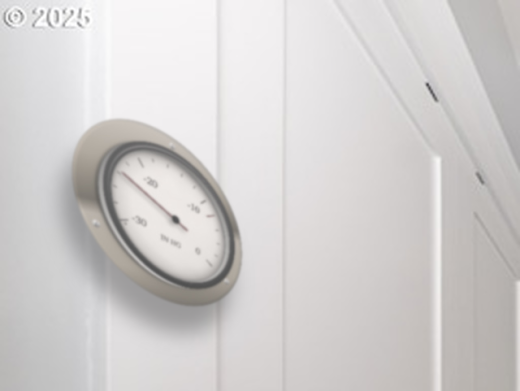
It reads -24 inHg
